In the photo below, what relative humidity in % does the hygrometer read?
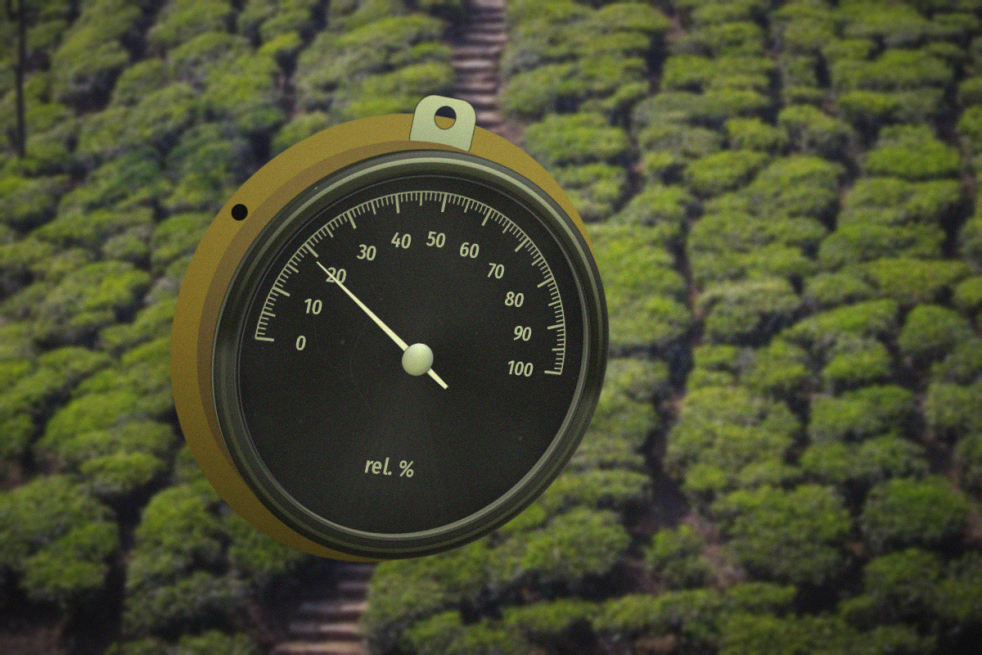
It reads 19 %
